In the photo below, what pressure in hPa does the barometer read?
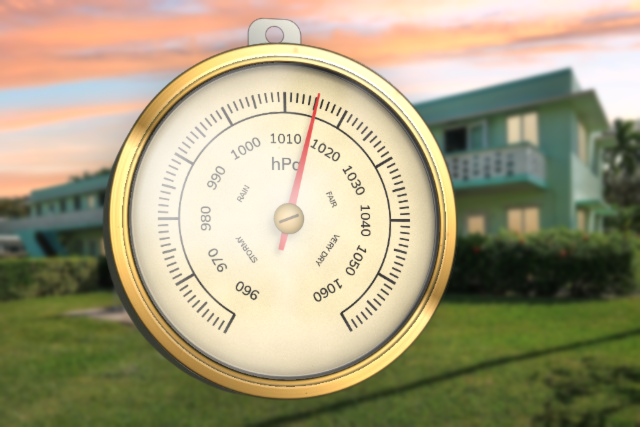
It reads 1015 hPa
